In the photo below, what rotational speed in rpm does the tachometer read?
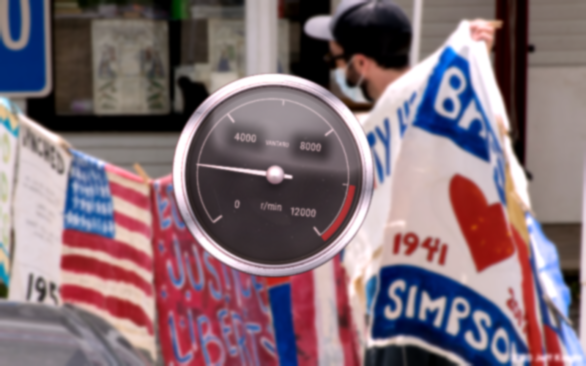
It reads 2000 rpm
